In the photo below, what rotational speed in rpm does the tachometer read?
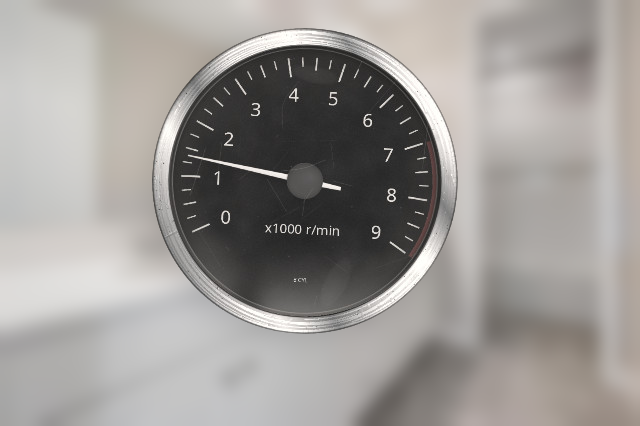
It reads 1375 rpm
